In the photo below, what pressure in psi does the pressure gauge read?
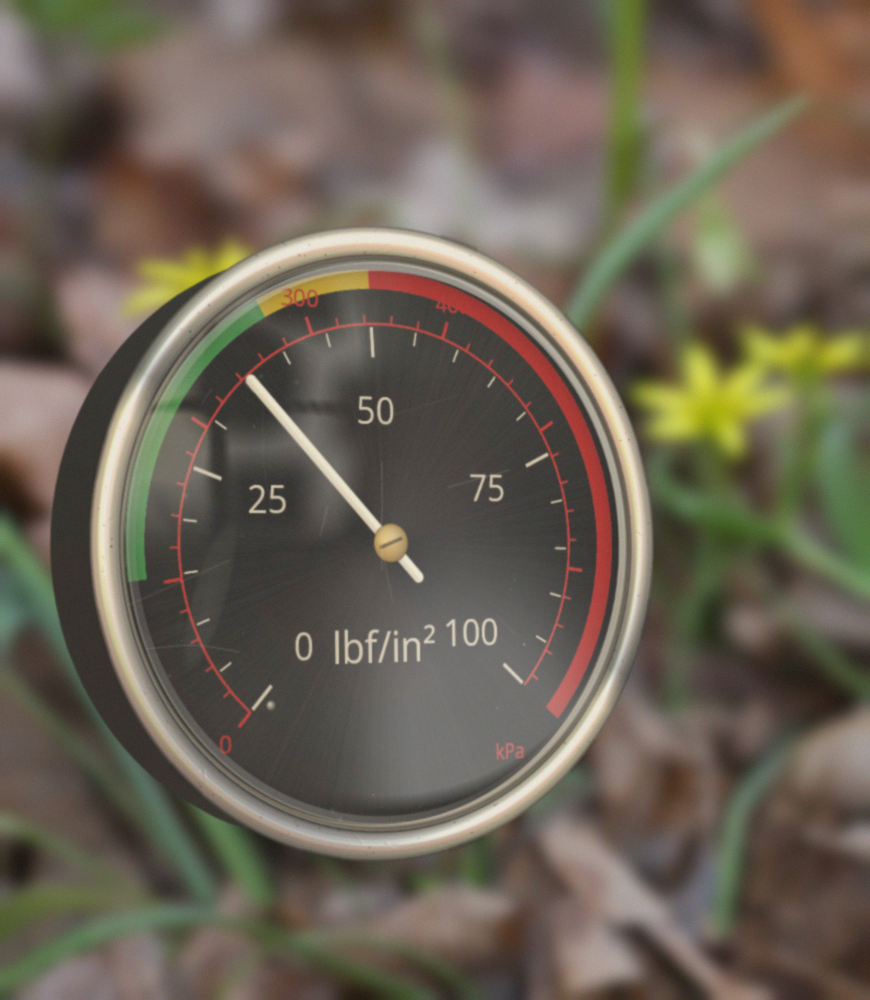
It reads 35 psi
